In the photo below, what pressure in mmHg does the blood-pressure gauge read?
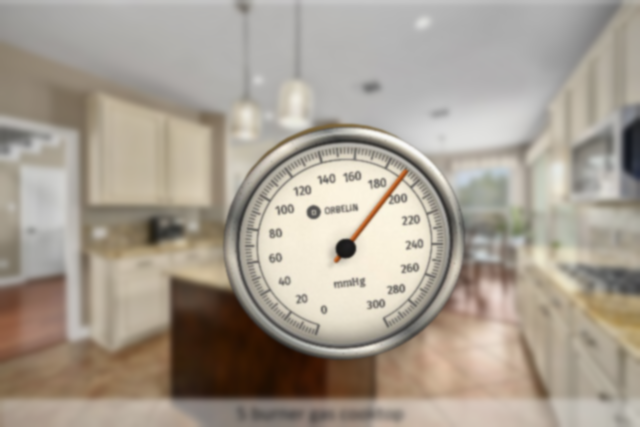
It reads 190 mmHg
